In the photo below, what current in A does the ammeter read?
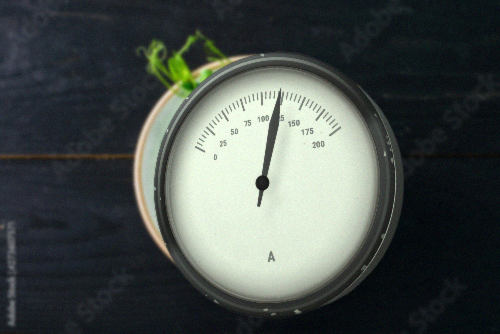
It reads 125 A
